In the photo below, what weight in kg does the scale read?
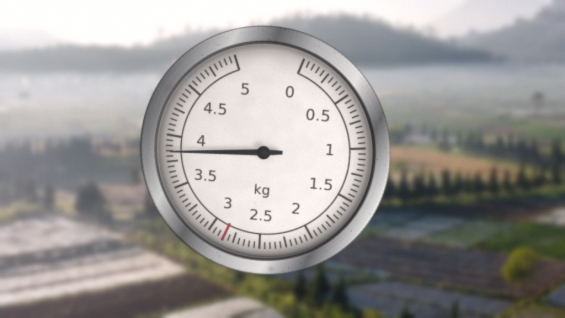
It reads 3.85 kg
